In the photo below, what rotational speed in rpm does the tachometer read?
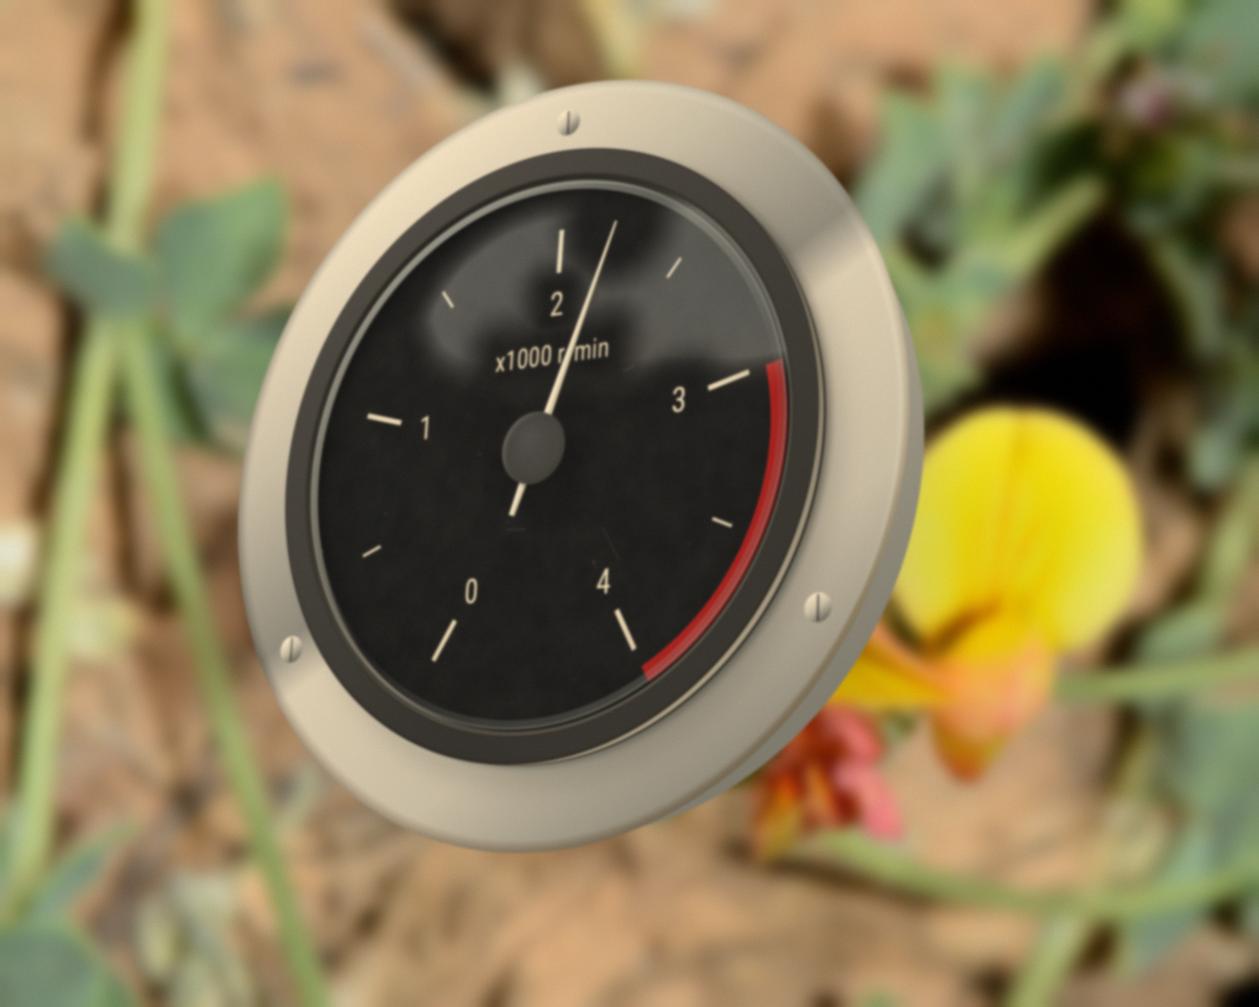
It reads 2250 rpm
